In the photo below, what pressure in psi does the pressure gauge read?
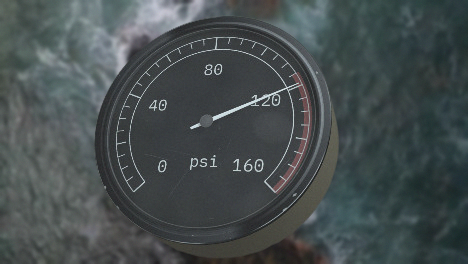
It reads 120 psi
